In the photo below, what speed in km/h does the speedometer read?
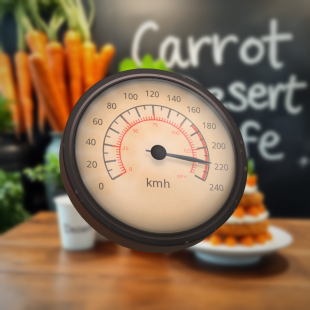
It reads 220 km/h
